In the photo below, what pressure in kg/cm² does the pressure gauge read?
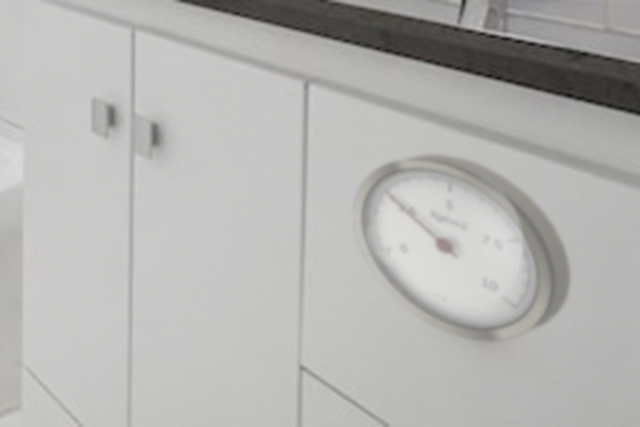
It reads 2.5 kg/cm²
